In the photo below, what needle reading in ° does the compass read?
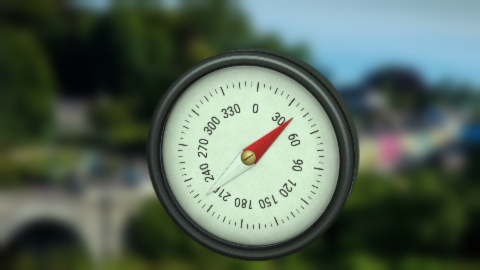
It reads 40 °
